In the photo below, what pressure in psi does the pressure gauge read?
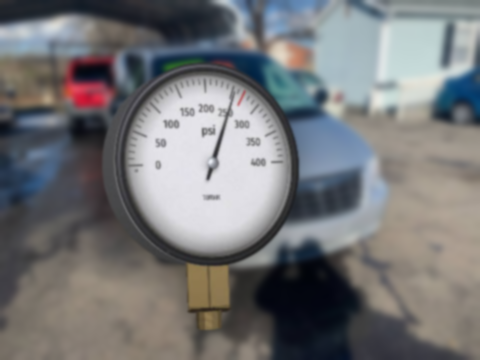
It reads 250 psi
